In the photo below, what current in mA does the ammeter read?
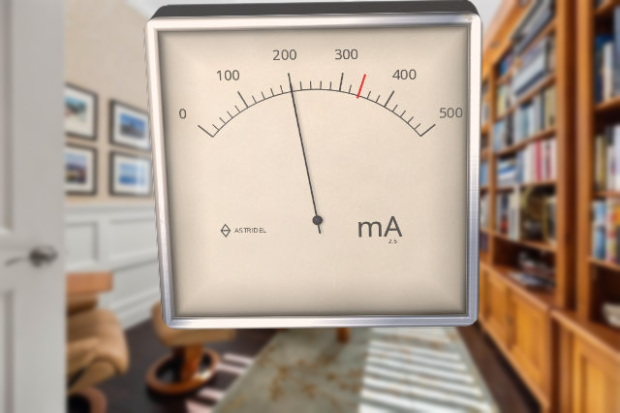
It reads 200 mA
